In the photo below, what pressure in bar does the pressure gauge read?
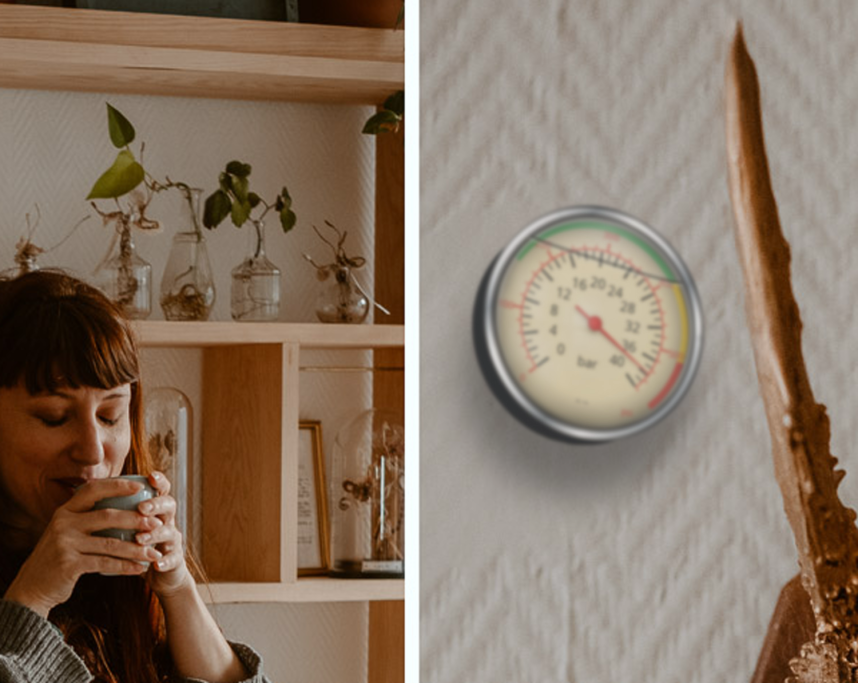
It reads 38 bar
